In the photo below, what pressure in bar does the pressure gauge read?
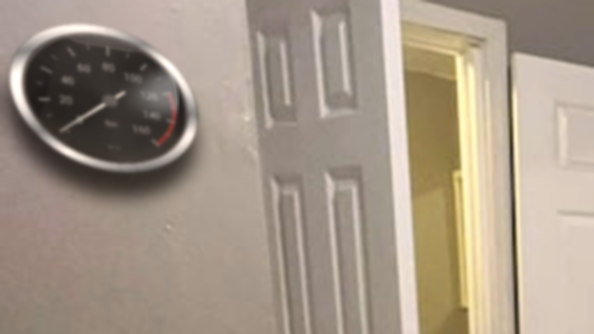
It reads 0 bar
